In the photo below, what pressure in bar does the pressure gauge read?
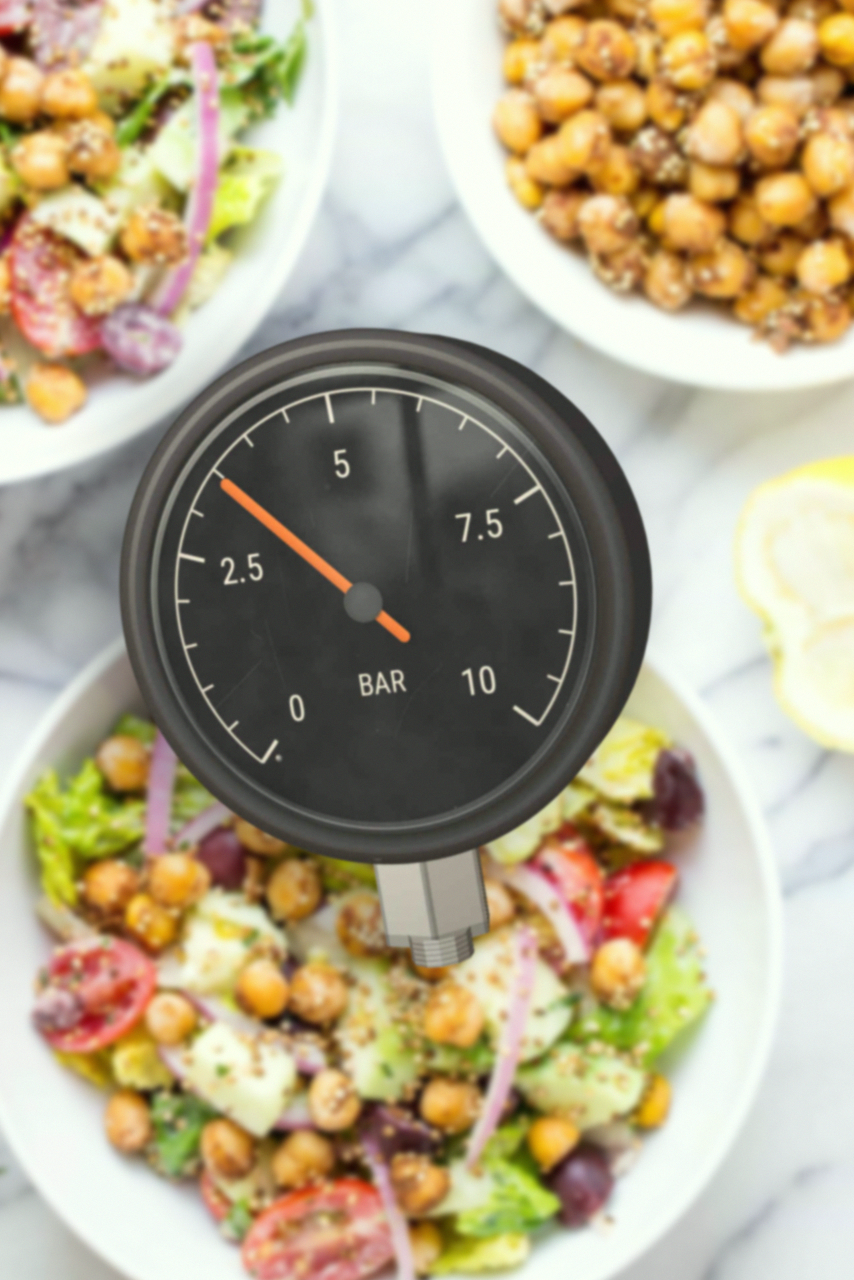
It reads 3.5 bar
